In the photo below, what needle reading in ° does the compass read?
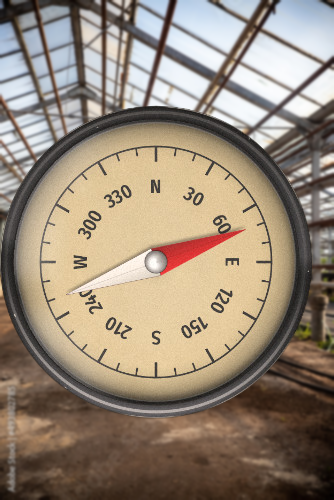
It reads 70 °
